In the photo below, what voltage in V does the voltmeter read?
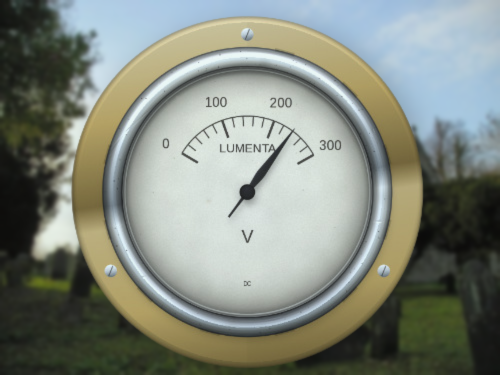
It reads 240 V
